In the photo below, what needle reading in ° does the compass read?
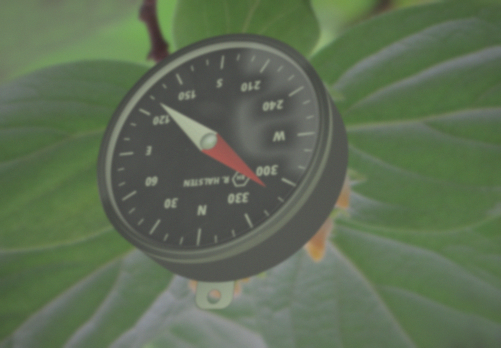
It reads 310 °
